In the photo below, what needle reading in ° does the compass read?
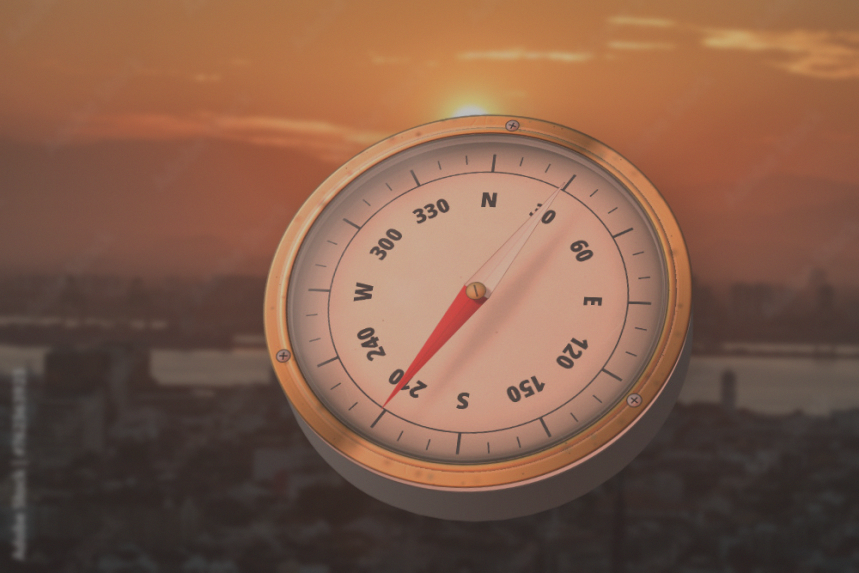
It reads 210 °
